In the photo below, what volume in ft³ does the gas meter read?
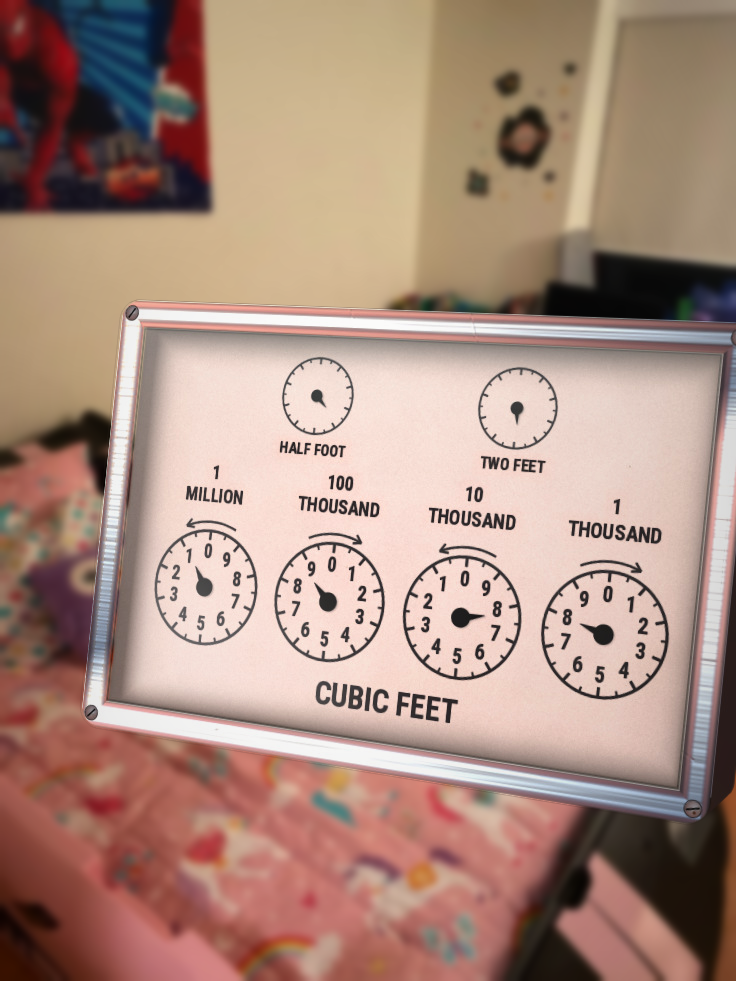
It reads 87800 ft³
